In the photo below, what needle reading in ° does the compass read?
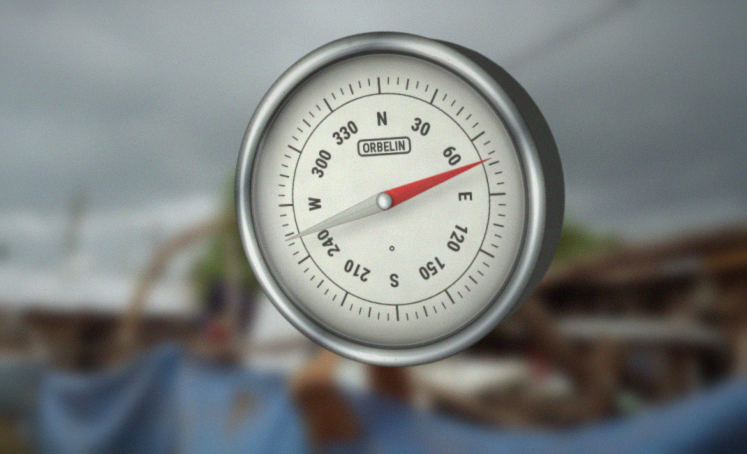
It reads 72.5 °
